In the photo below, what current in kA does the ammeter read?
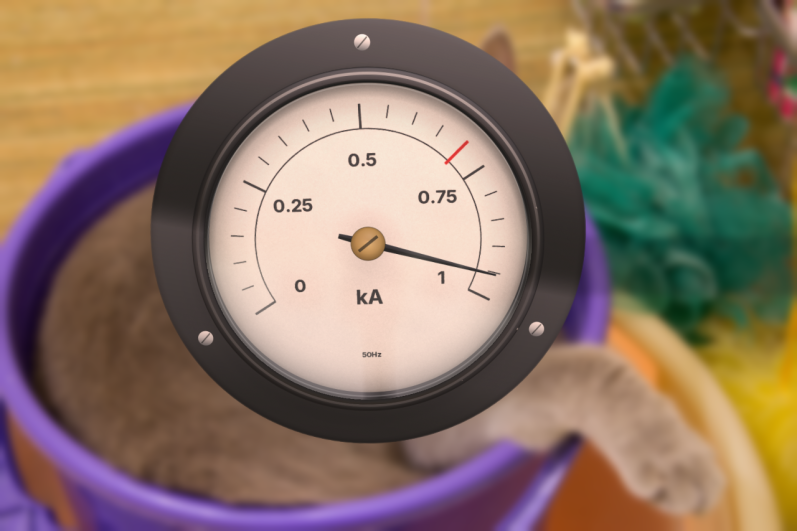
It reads 0.95 kA
